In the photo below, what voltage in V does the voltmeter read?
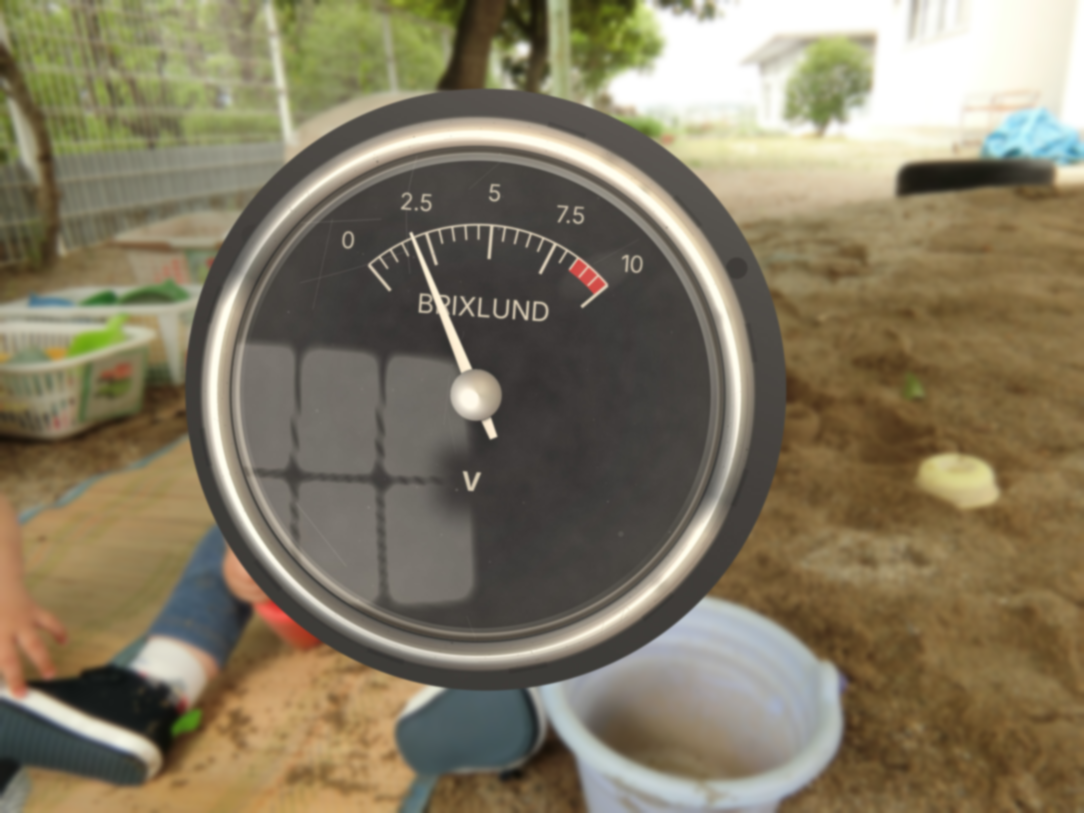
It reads 2 V
